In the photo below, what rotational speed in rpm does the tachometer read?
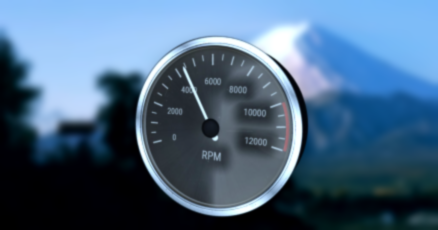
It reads 4500 rpm
